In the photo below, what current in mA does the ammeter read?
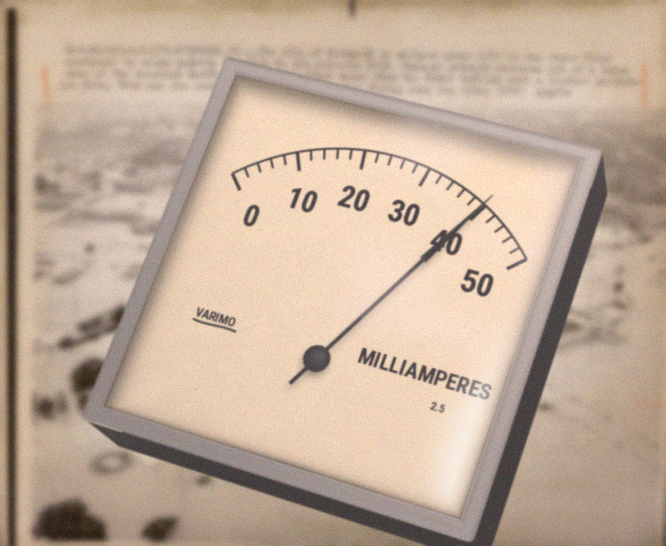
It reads 40 mA
